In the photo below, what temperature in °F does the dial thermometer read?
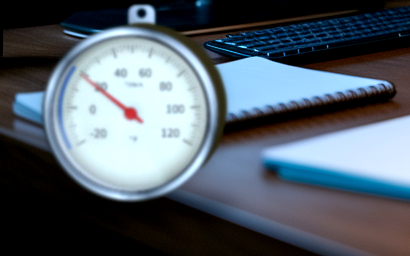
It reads 20 °F
